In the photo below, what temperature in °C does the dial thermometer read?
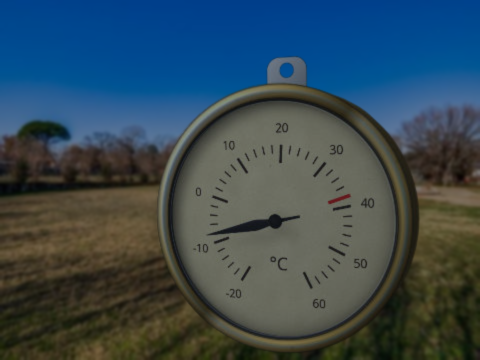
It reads -8 °C
